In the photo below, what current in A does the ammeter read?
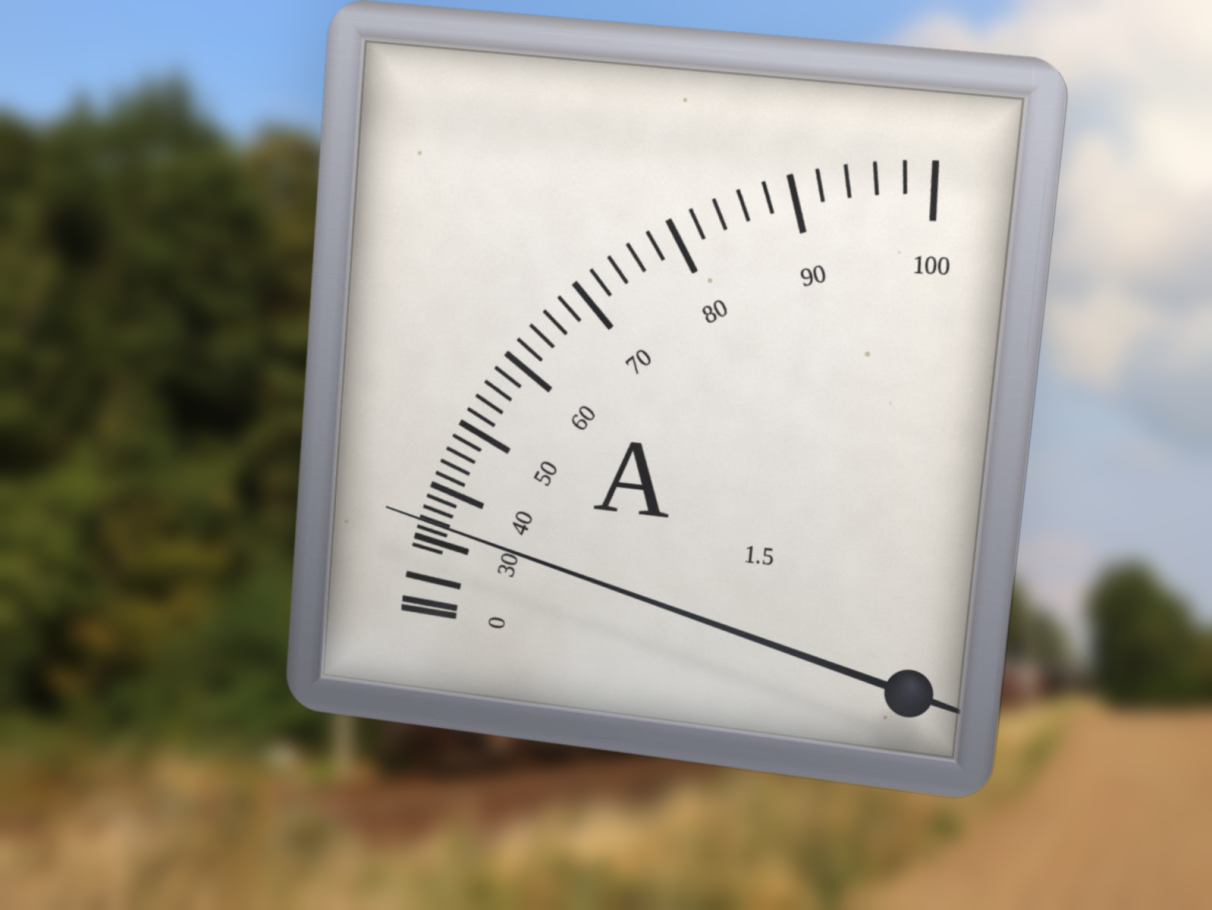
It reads 34 A
